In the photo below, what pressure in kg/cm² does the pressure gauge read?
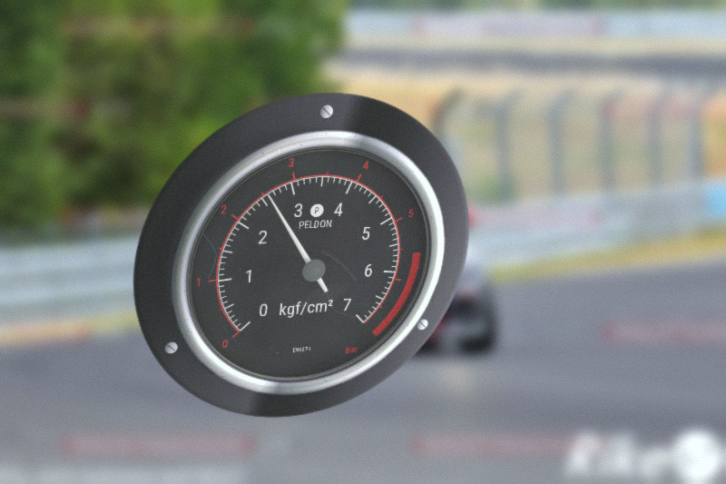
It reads 2.6 kg/cm²
